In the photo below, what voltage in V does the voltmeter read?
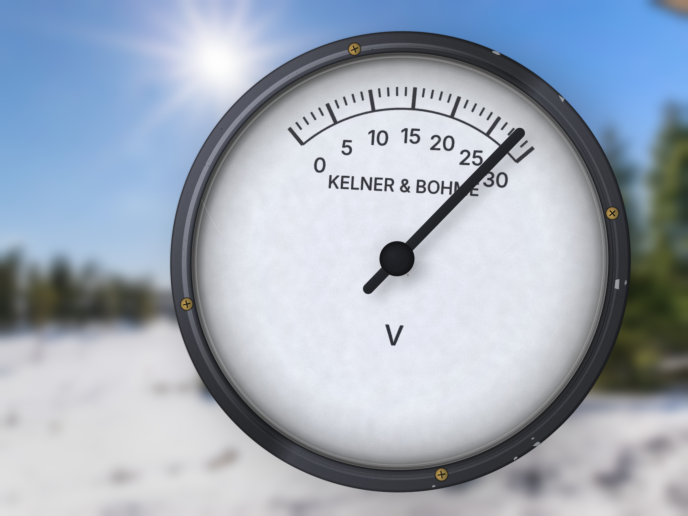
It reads 28 V
